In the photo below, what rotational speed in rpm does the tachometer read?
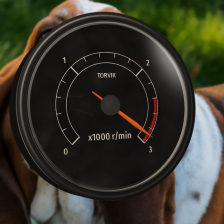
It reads 2900 rpm
